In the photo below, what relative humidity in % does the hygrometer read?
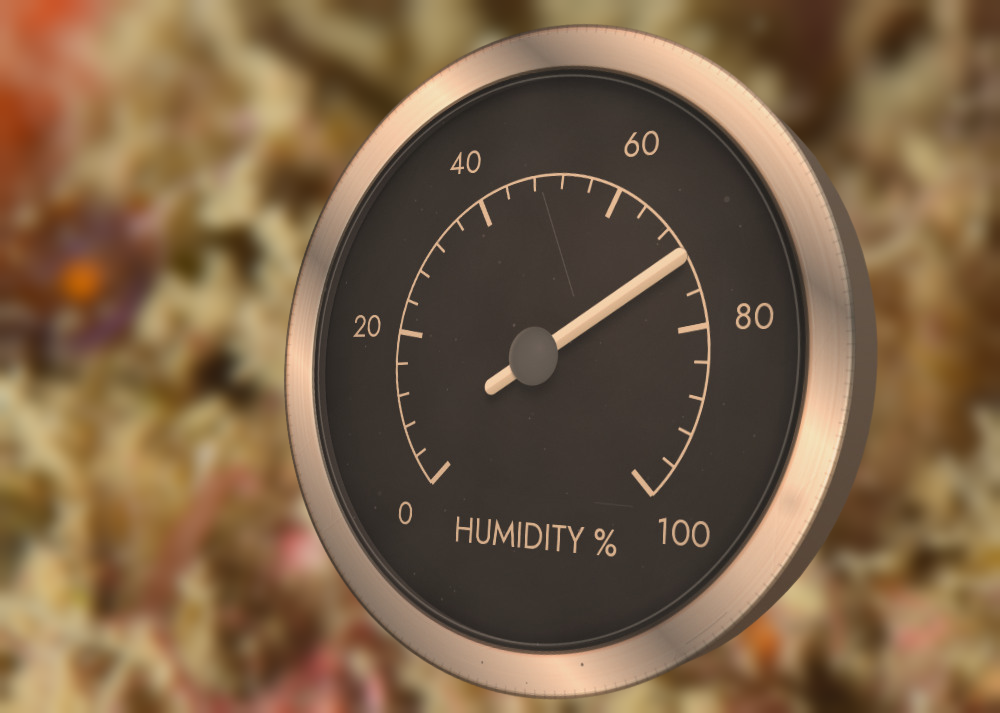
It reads 72 %
